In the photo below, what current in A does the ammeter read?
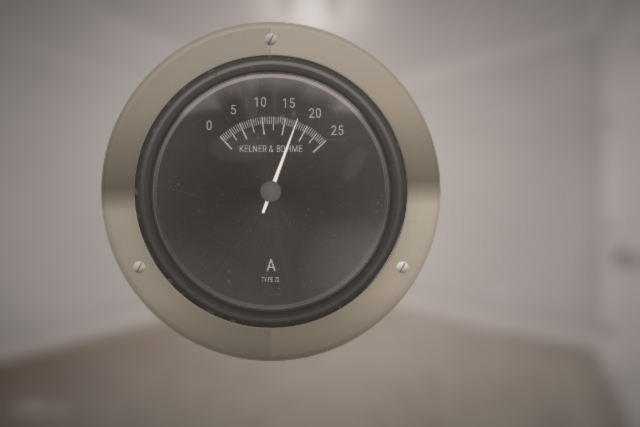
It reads 17.5 A
